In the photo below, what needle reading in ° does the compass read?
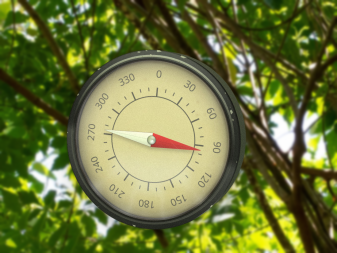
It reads 95 °
